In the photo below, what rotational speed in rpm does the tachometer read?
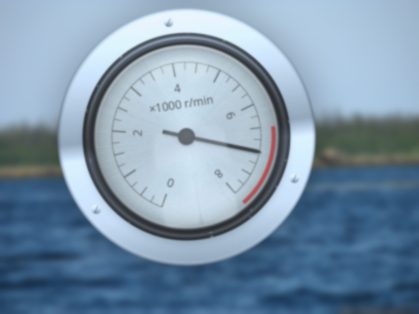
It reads 7000 rpm
